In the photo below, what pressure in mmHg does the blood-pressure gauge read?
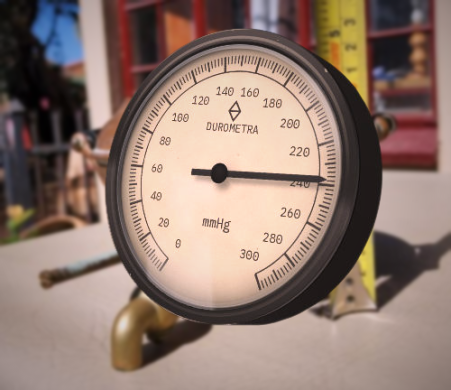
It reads 238 mmHg
